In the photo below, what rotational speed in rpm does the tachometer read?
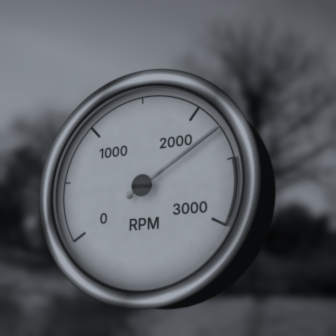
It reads 2250 rpm
